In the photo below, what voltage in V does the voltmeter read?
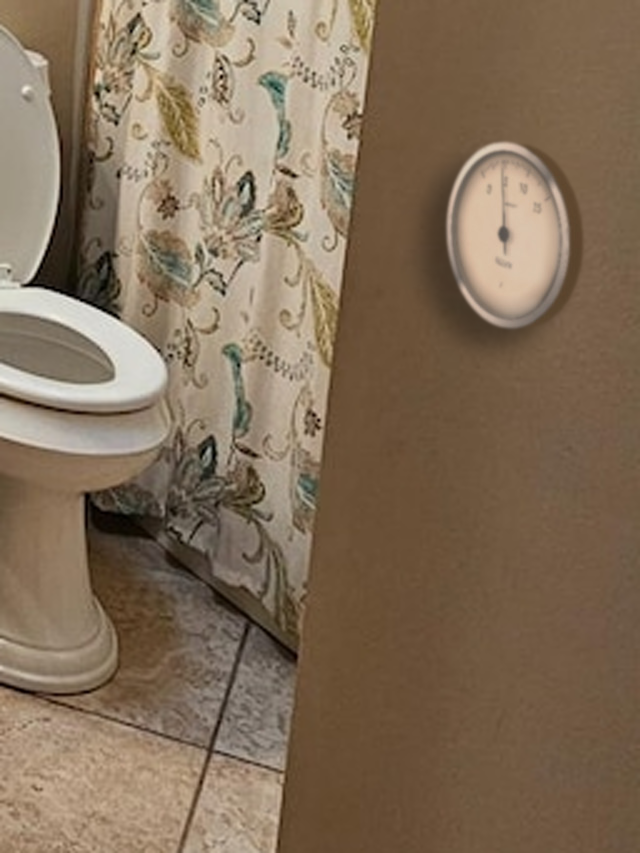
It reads 5 V
